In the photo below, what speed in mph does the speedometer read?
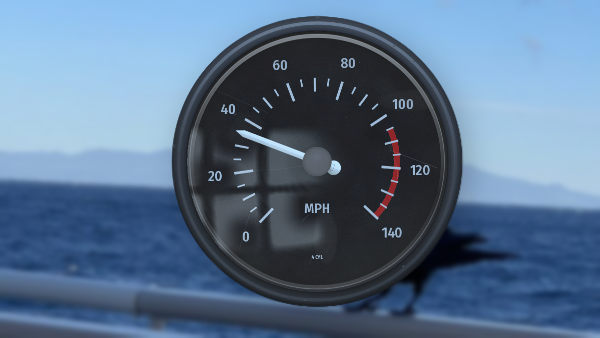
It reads 35 mph
